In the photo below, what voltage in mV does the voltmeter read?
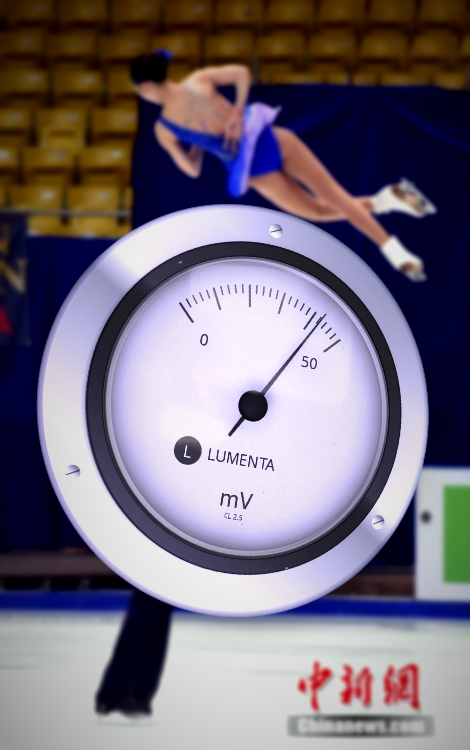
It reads 42 mV
